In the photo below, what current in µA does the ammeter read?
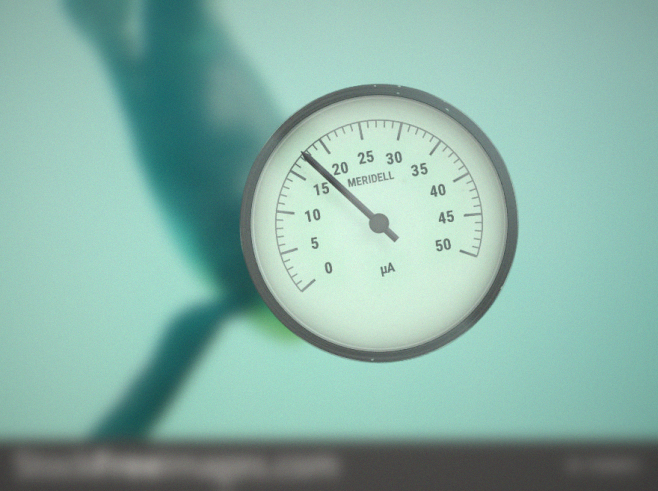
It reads 17.5 µA
